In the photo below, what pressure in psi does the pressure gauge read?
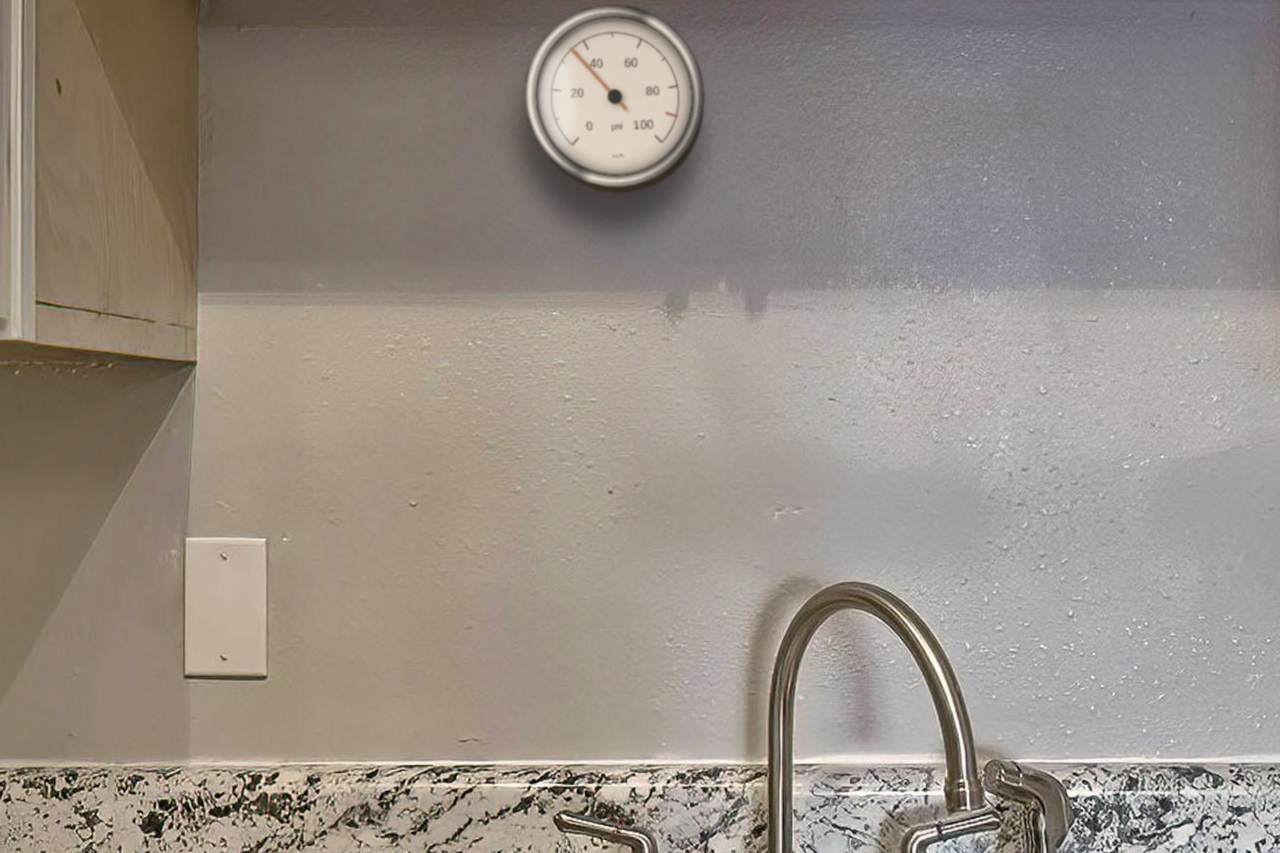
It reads 35 psi
